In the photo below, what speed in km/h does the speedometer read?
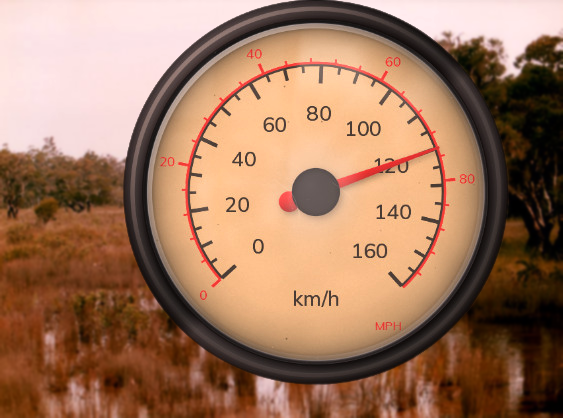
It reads 120 km/h
